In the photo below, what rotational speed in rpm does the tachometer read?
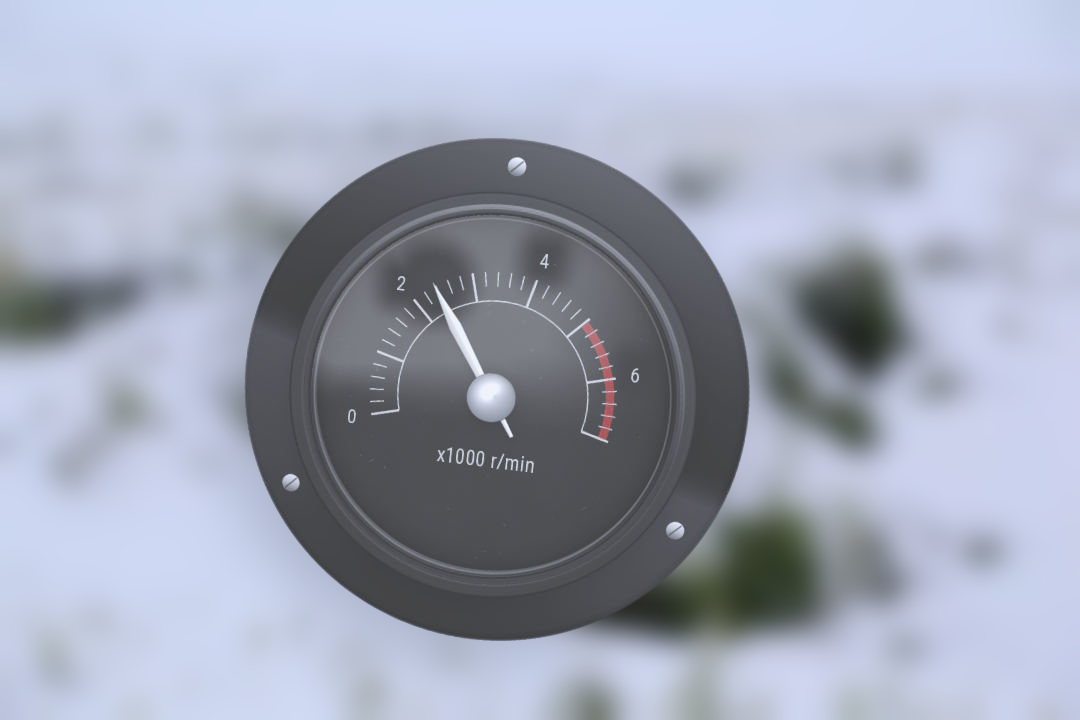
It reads 2400 rpm
